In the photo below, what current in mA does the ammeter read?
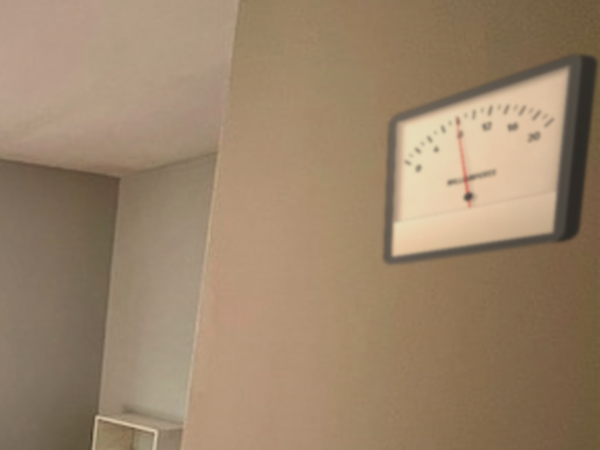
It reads 8 mA
